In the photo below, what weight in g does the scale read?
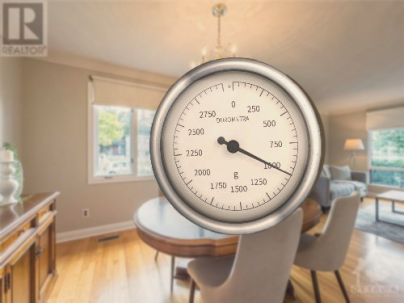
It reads 1000 g
